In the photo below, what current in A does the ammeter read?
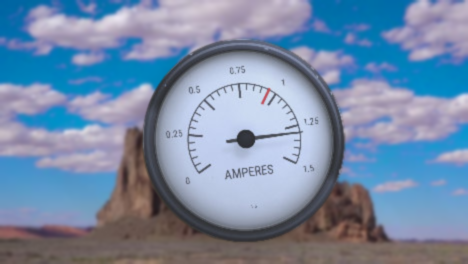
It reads 1.3 A
